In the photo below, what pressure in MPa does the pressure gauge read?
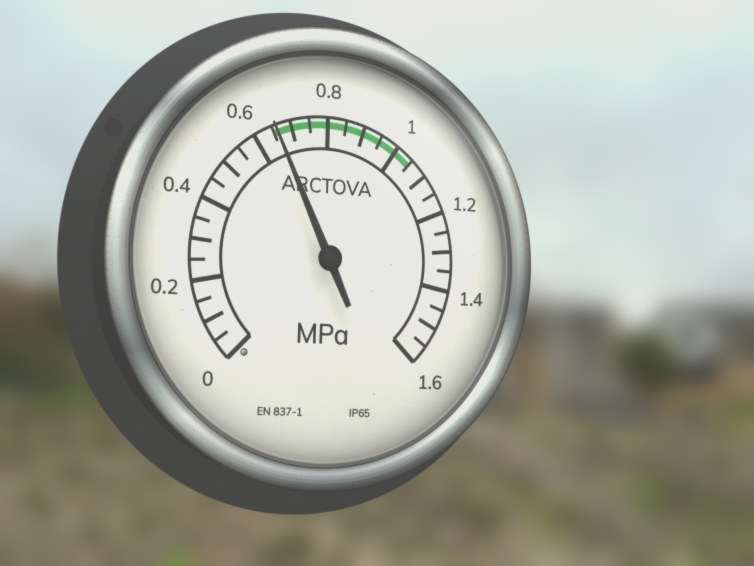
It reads 0.65 MPa
